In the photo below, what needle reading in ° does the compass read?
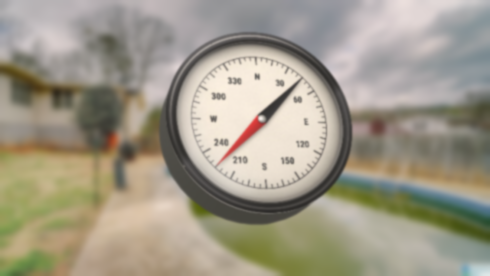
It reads 225 °
